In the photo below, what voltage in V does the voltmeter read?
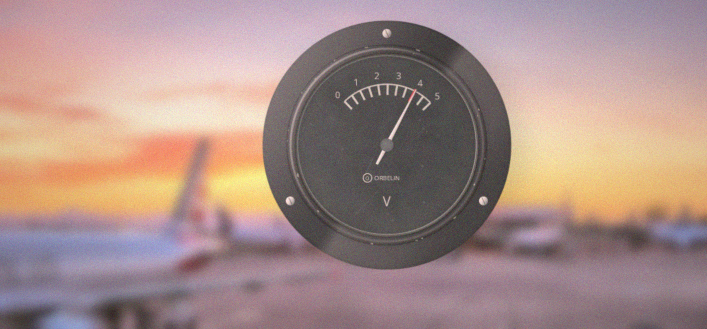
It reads 4 V
